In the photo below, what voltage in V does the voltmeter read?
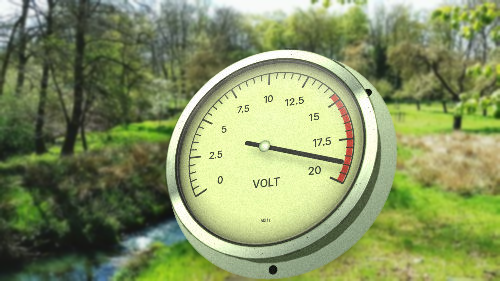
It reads 19 V
